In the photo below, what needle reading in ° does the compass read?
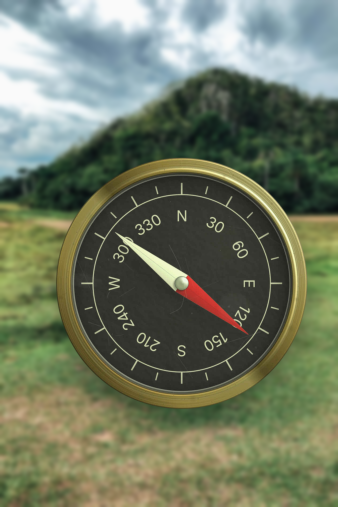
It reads 127.5 °
